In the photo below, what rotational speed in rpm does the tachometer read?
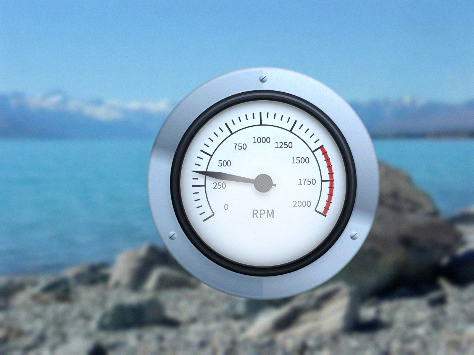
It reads 350 rpm
